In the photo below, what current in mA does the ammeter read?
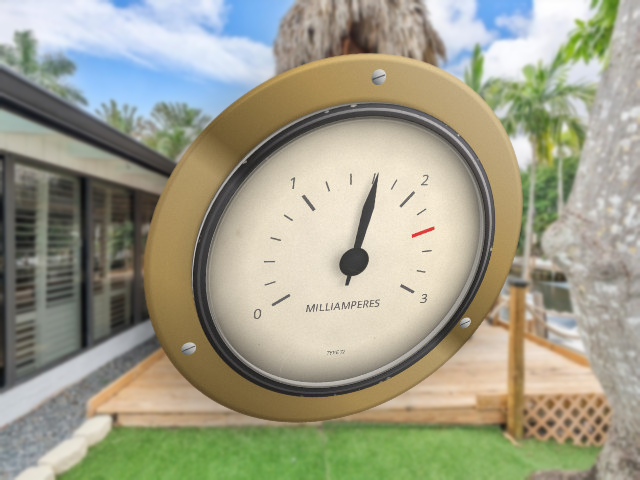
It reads 1.6 mA
